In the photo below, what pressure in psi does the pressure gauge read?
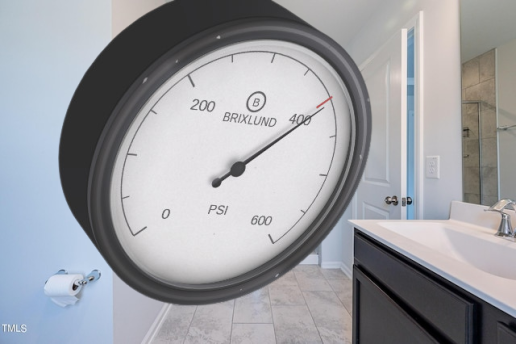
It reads 400 psi
